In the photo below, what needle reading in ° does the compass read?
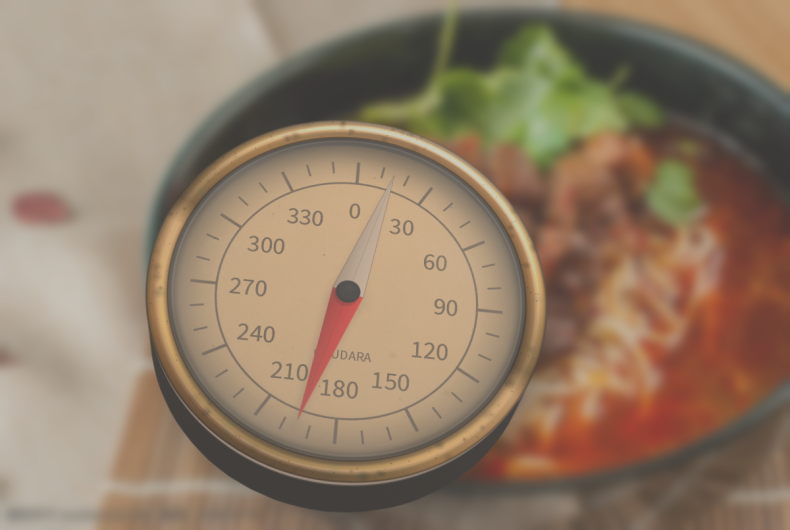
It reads 195 °
